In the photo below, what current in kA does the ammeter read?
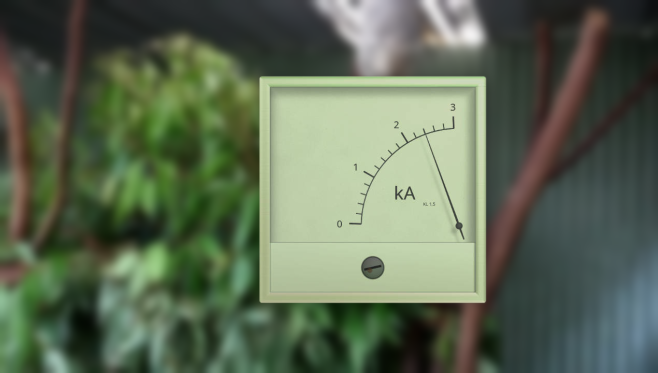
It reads 2.4 kA
